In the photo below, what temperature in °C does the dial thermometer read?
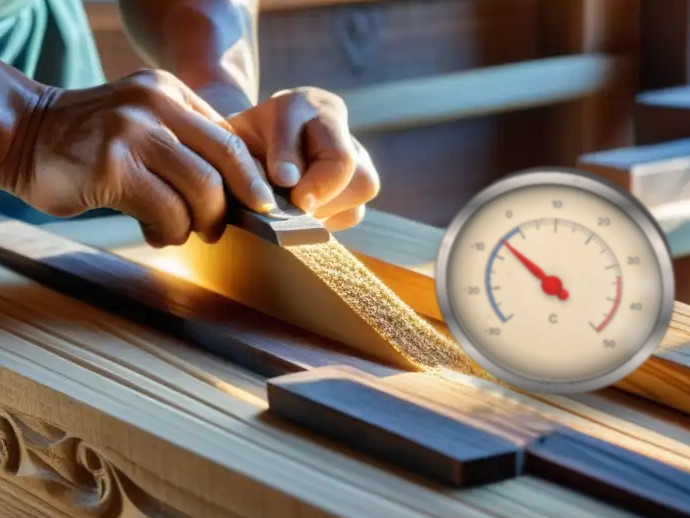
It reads -5 °C
